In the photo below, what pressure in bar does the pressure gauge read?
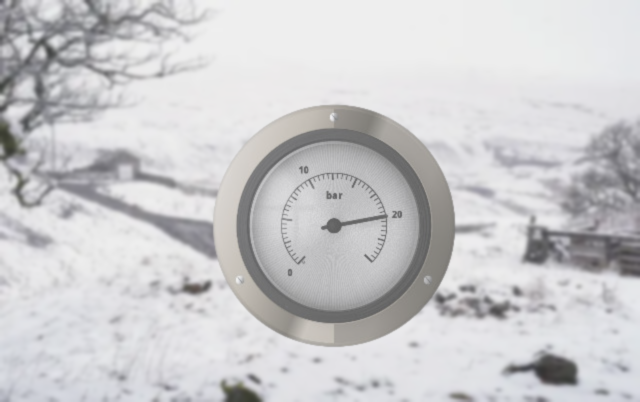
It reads 20 bar
